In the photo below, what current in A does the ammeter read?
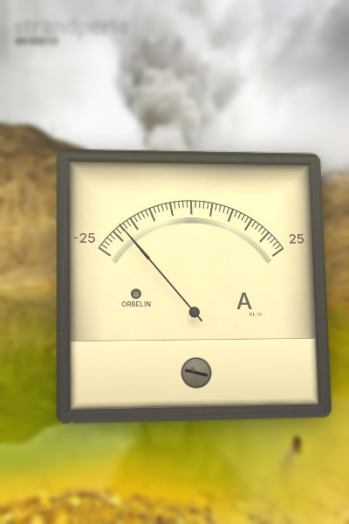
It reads -18 A
